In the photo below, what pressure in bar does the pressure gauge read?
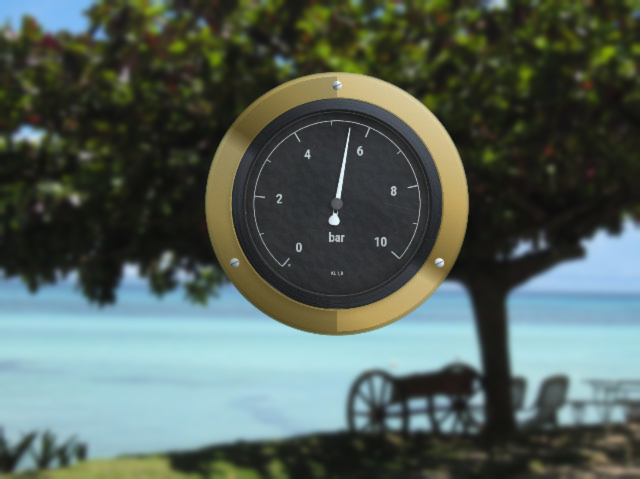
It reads 5.5 bar
